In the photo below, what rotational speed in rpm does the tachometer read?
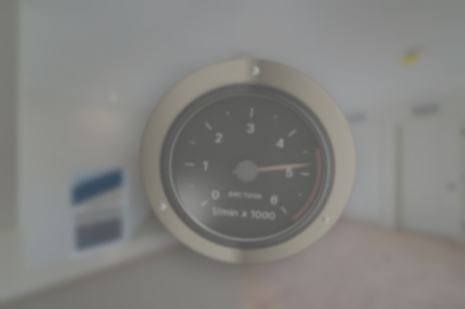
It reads 4750 rpm
